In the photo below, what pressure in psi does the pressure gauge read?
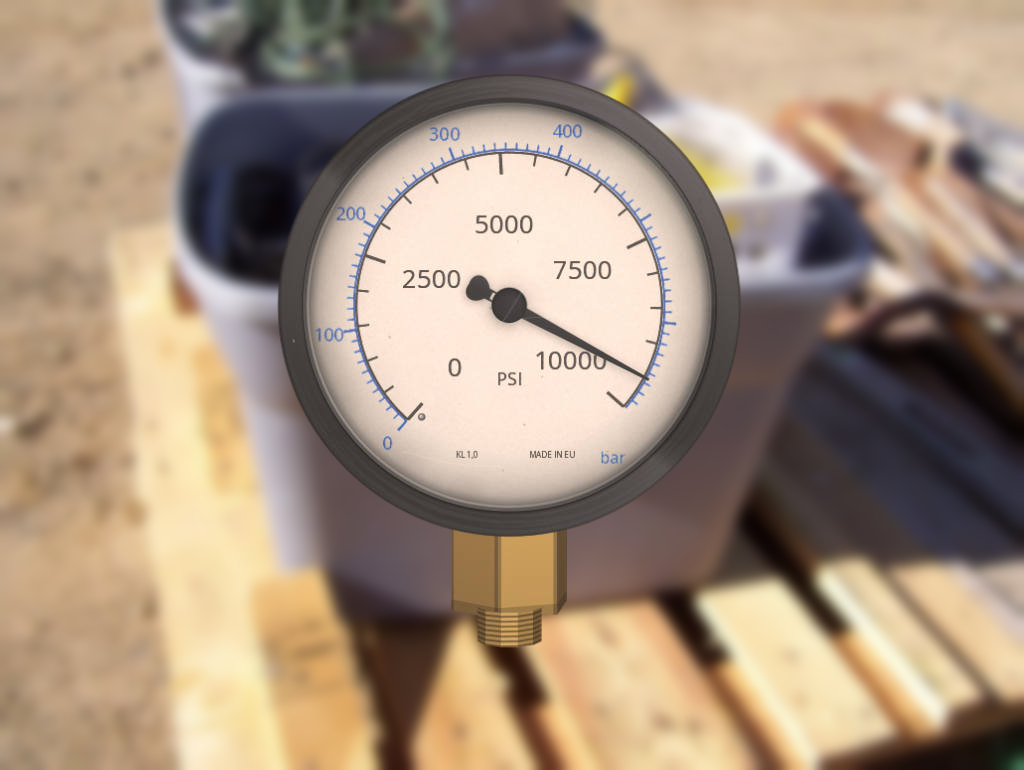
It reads 9500 psi
